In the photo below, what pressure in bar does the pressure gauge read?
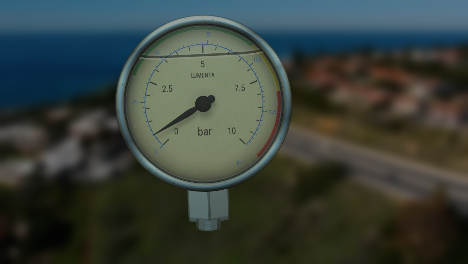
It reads 0.5 bar
